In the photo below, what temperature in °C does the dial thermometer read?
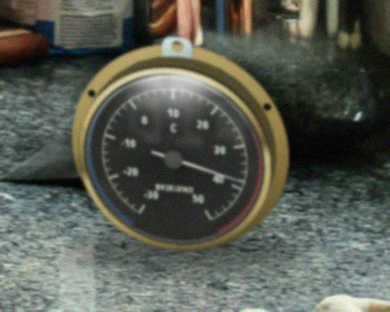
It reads 38 °C
